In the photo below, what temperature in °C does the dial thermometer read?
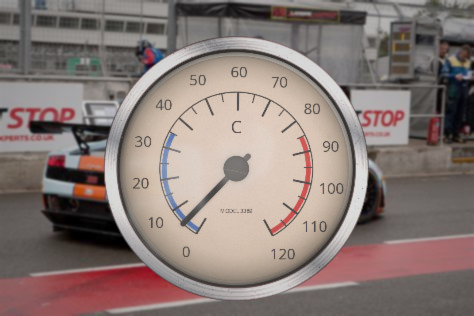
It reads 5 °C
